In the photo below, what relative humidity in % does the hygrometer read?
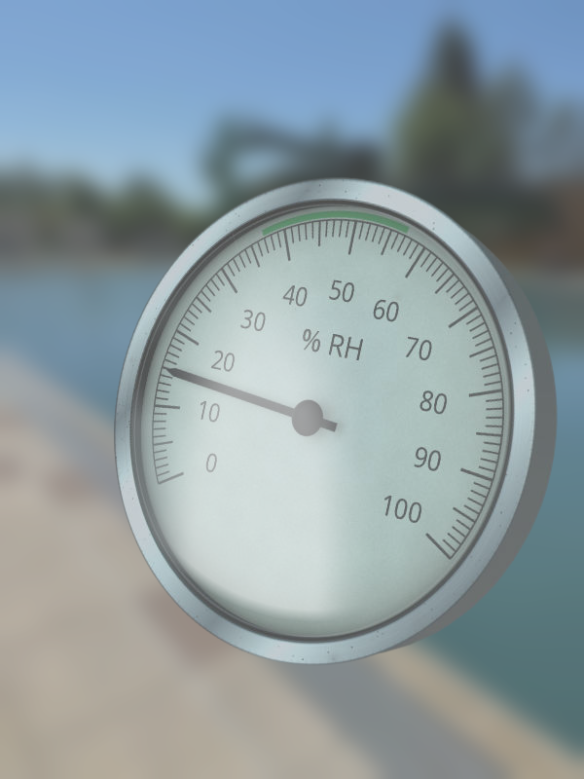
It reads 15 %
